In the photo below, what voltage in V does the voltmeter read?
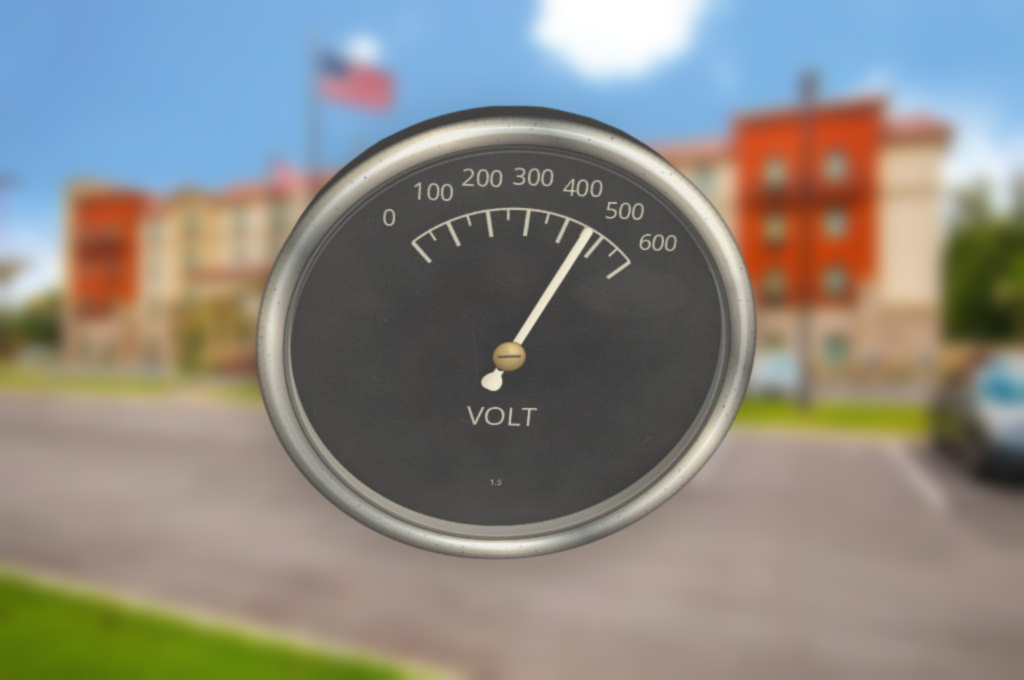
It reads 450 V
